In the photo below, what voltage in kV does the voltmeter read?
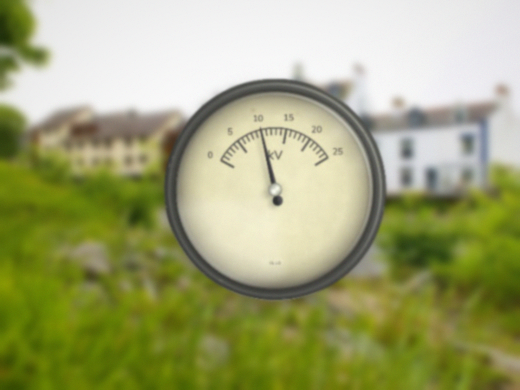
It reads 10 kV
